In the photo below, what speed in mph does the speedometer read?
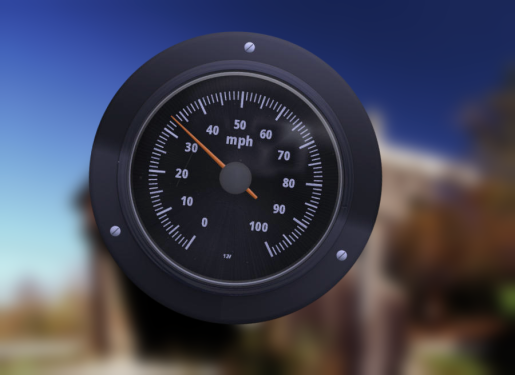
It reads 33 mph
